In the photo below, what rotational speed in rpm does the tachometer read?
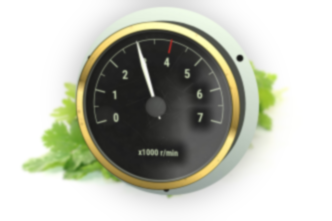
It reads 3000 rpm
